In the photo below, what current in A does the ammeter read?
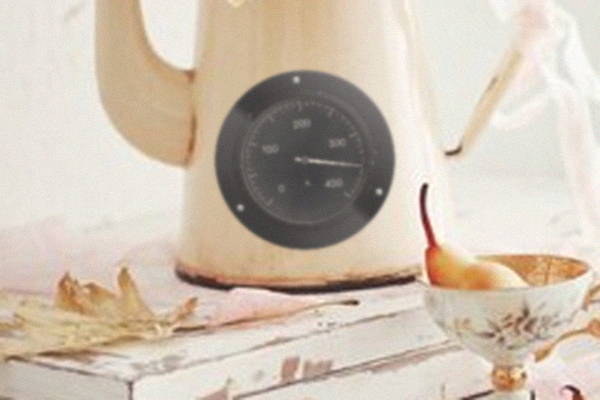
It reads 350 A
